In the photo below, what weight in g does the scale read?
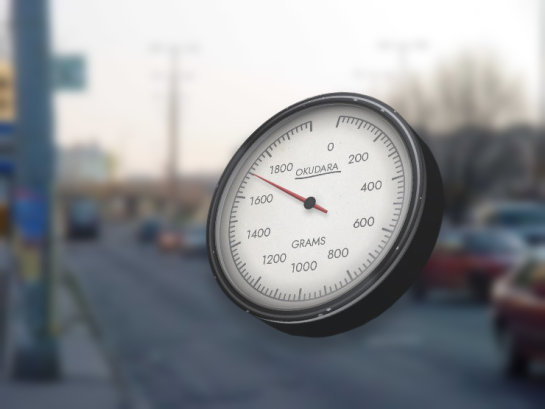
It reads 1700 g
